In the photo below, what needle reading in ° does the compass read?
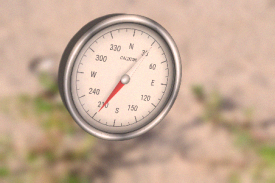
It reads 210 °
